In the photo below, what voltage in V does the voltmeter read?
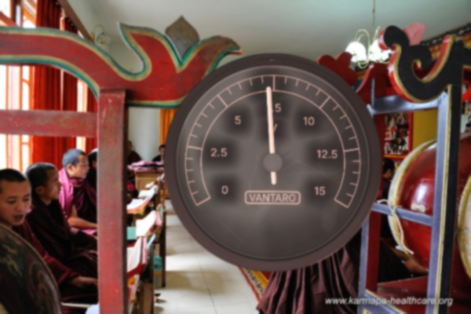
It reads 7.25 V
